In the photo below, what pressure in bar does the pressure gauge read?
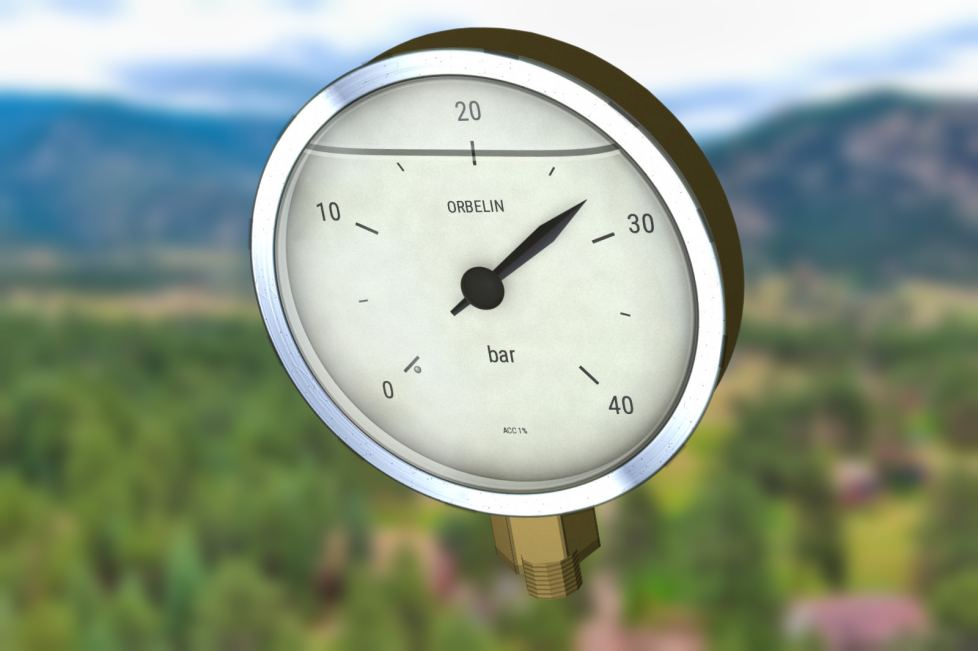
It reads 27.5 bar
